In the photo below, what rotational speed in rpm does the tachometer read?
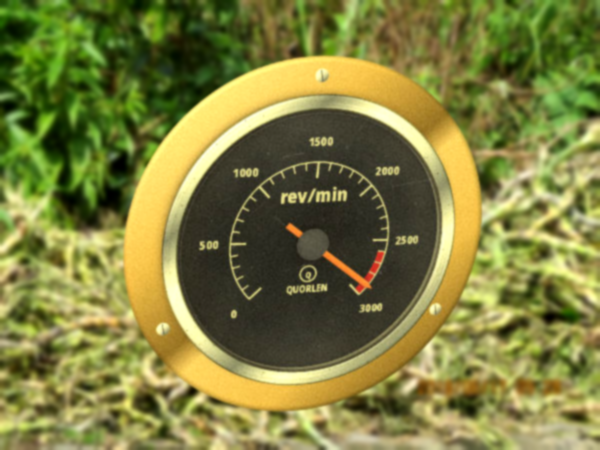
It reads 2900 rpm
